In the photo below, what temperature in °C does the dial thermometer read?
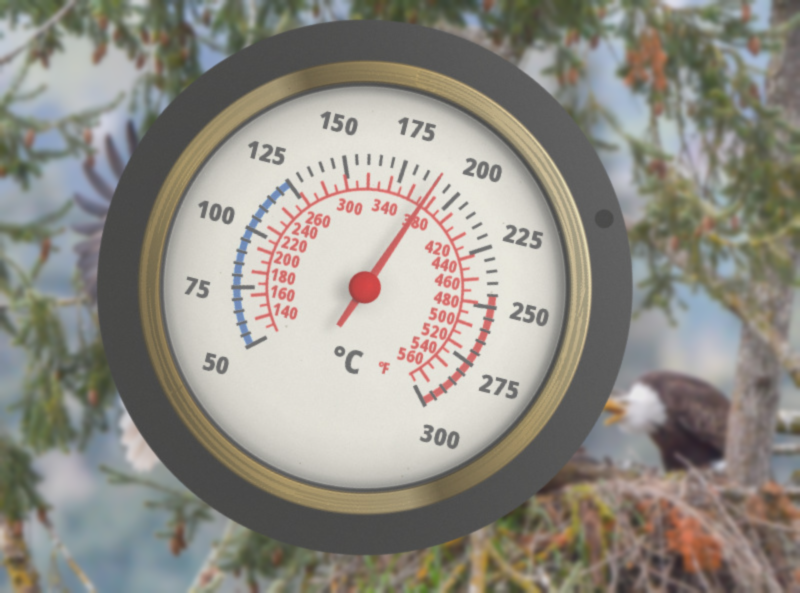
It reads 190 °C
